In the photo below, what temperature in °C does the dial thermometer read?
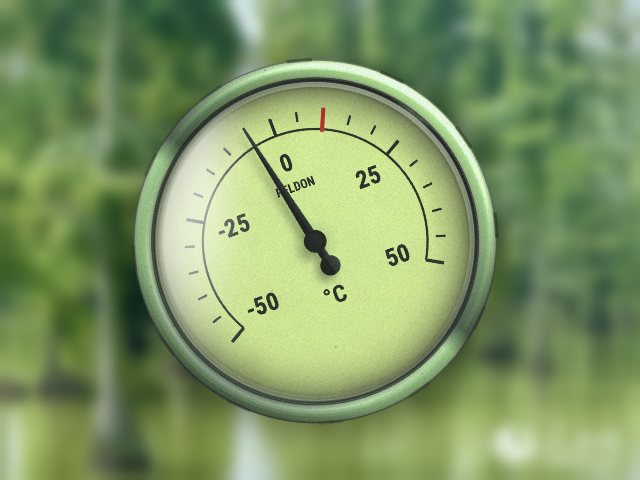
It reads -5 °C
